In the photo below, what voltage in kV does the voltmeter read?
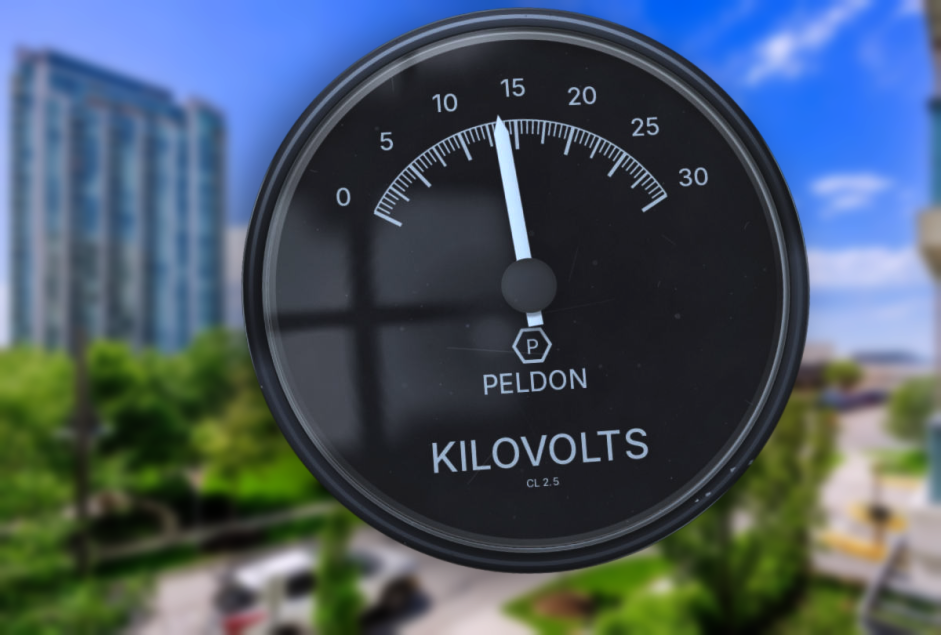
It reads 13.5 kV
